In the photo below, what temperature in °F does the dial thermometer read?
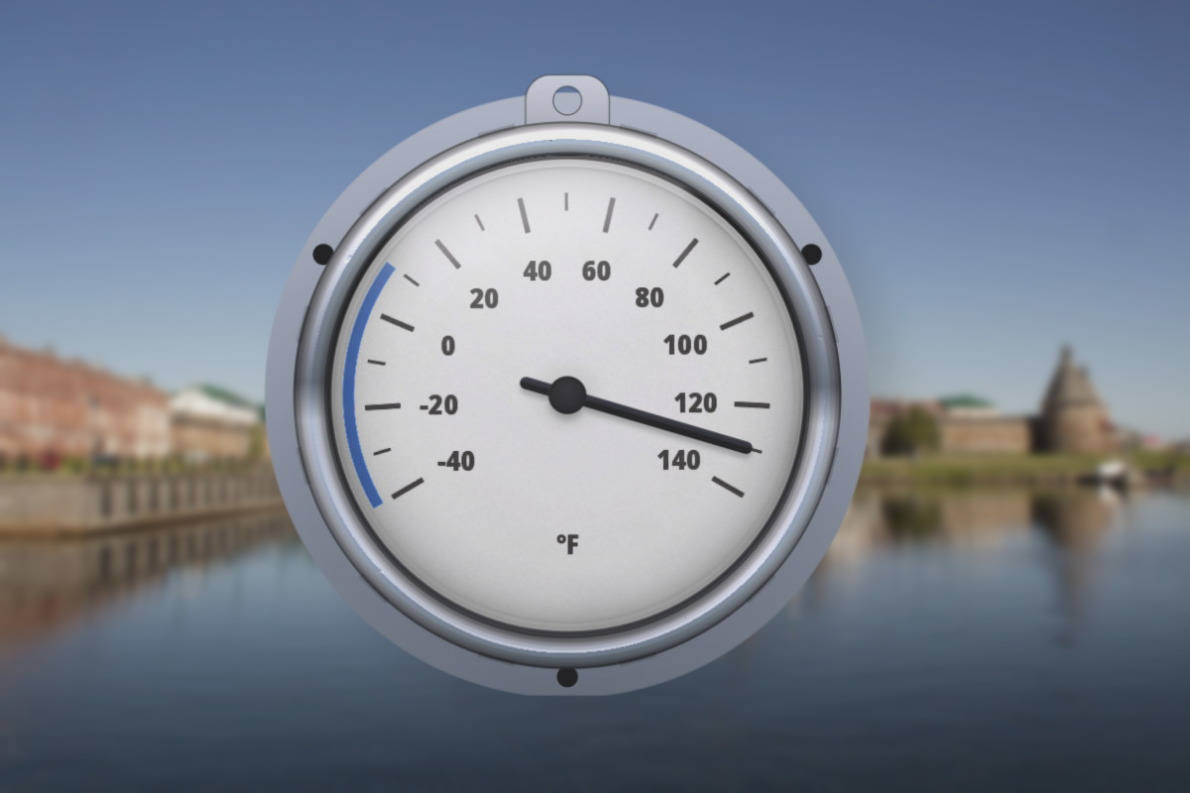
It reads 130 °F
